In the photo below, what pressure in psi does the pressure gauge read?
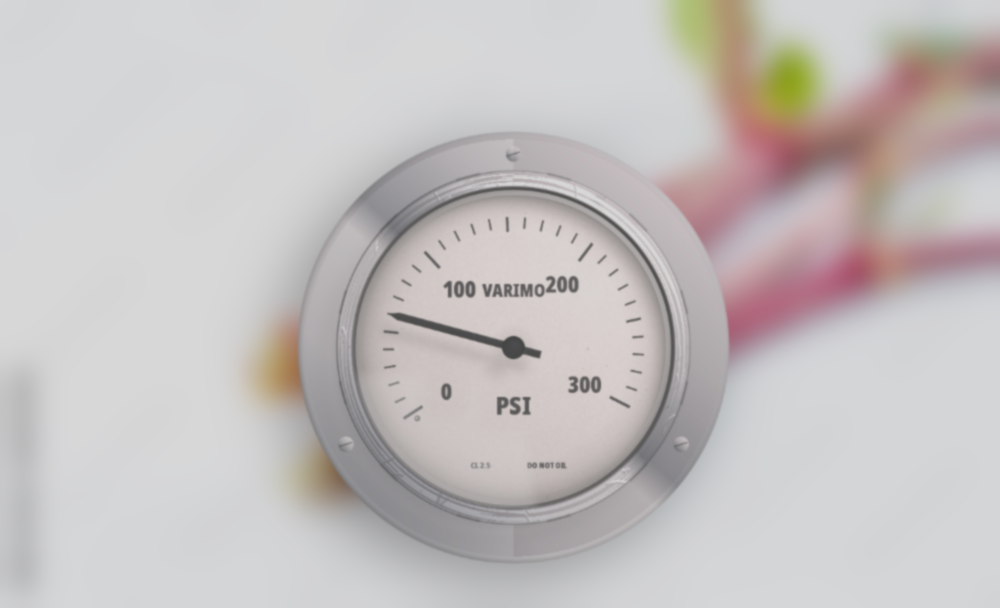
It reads 60 psi
